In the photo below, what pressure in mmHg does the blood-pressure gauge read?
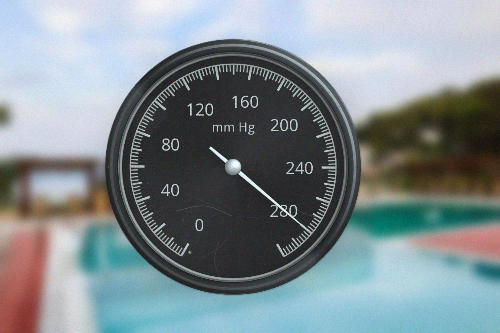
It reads 280 mmHg
